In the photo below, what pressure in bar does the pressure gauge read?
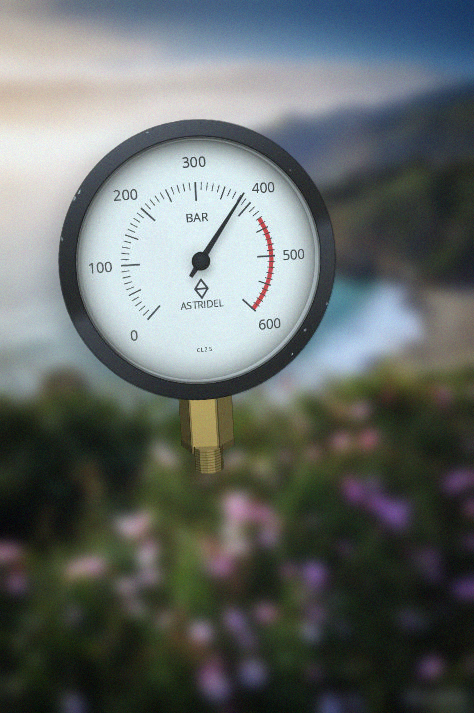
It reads 380 bar
